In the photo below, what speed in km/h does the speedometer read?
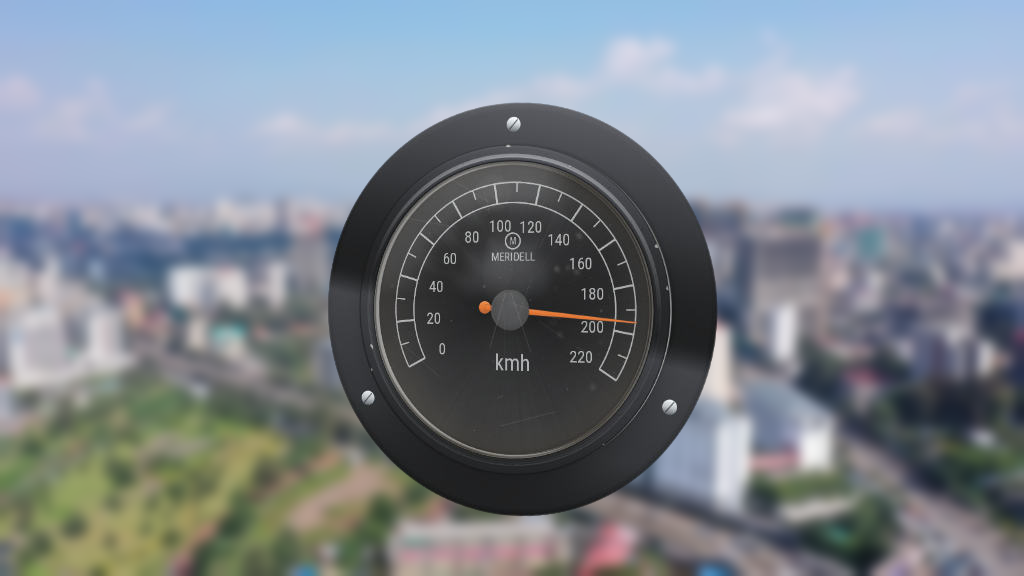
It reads 195 km/h
